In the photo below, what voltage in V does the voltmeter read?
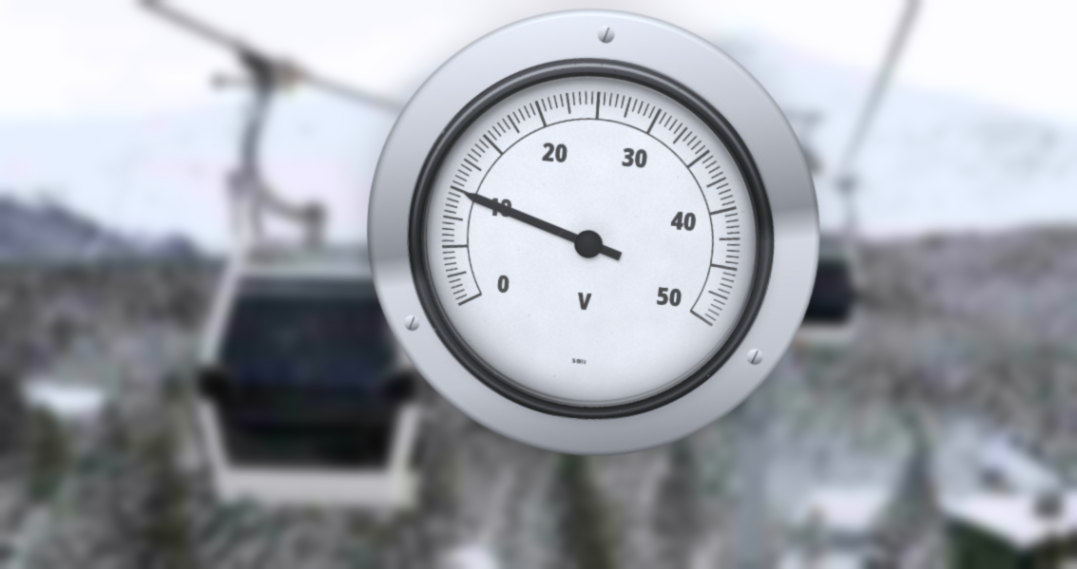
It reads 10 V
